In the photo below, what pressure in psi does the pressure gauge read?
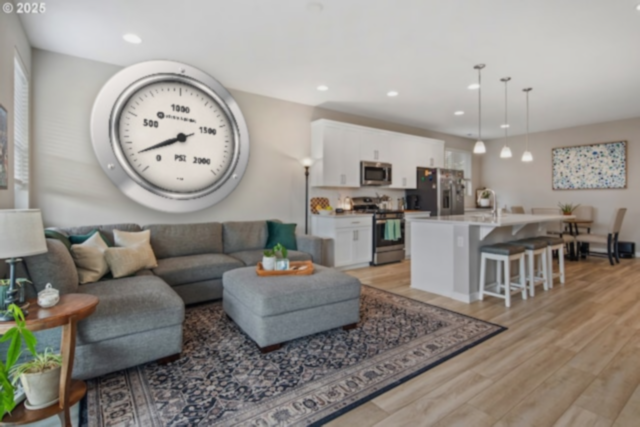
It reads 150 psi
